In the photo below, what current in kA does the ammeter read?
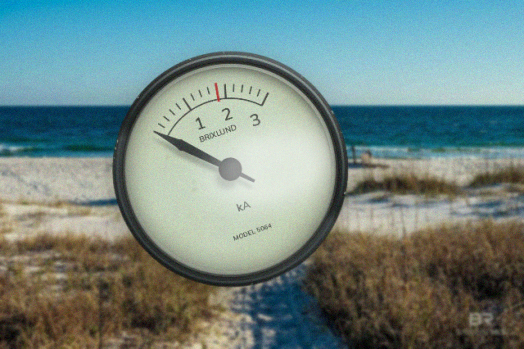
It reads 0 kA
